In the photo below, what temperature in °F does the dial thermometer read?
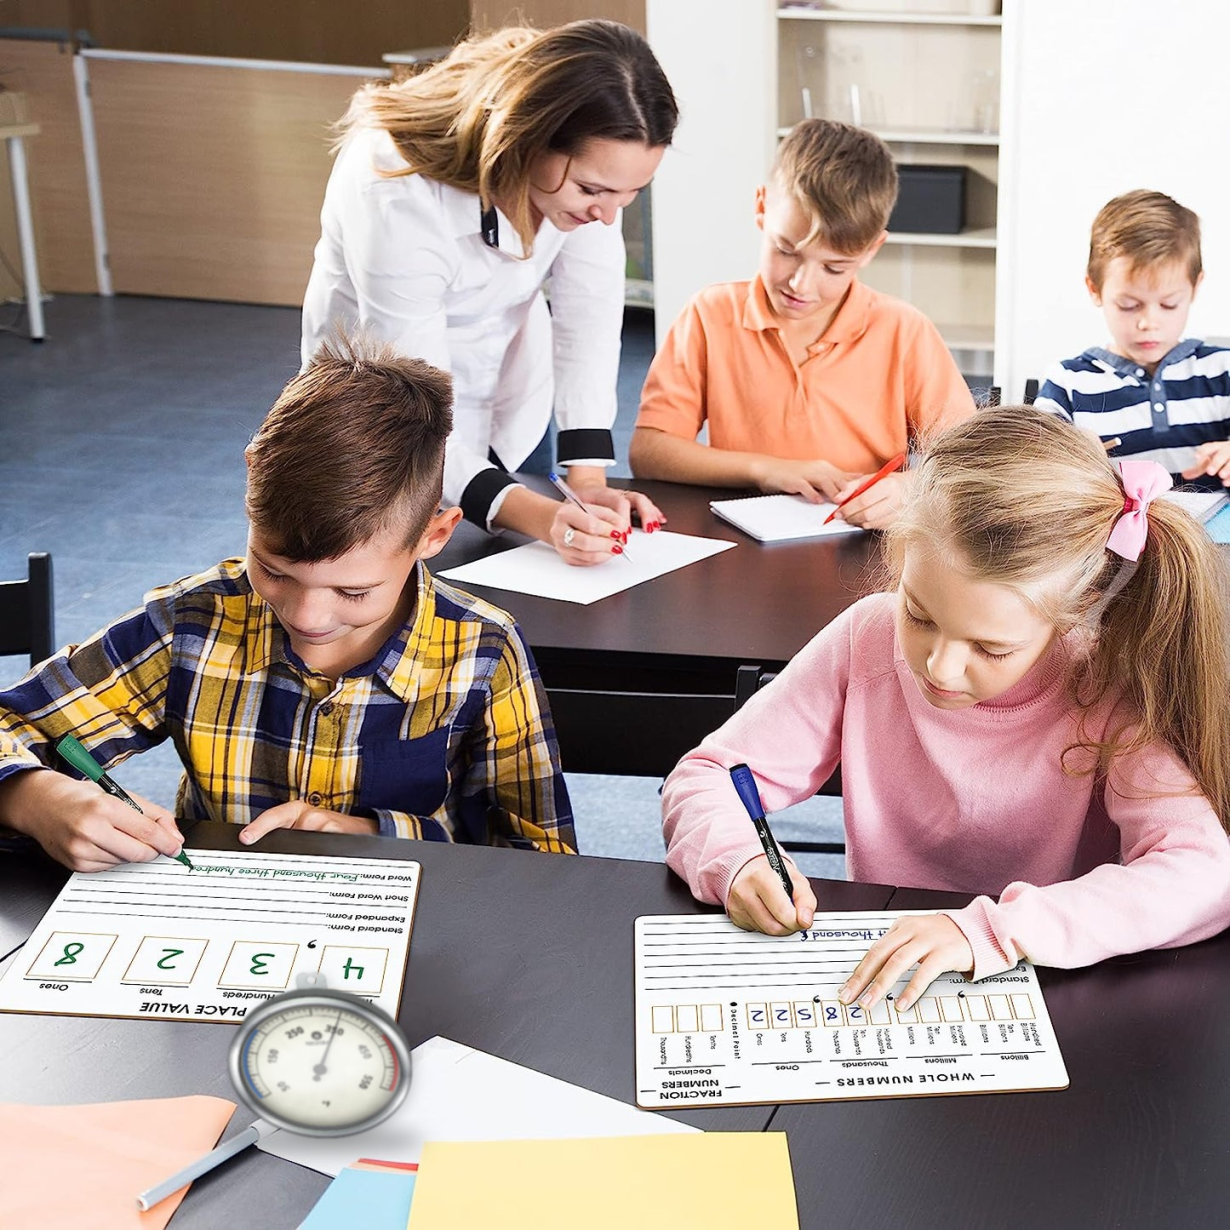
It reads 350 °F
